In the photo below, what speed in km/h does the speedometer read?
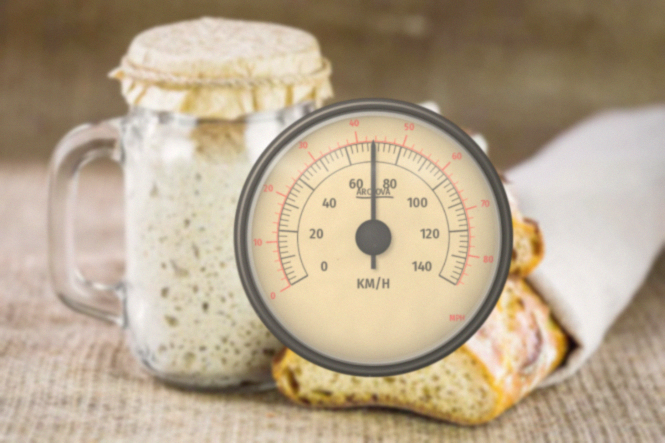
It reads 70 km/h
